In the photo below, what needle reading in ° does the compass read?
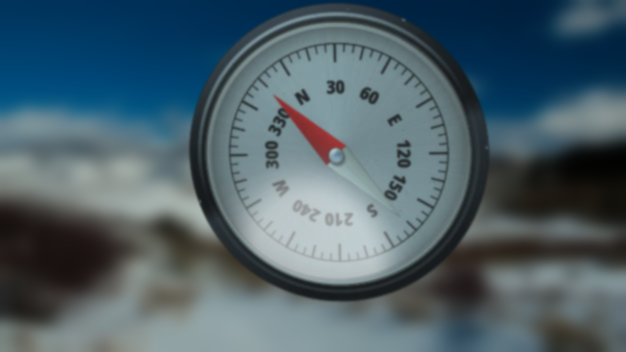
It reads 345 °
